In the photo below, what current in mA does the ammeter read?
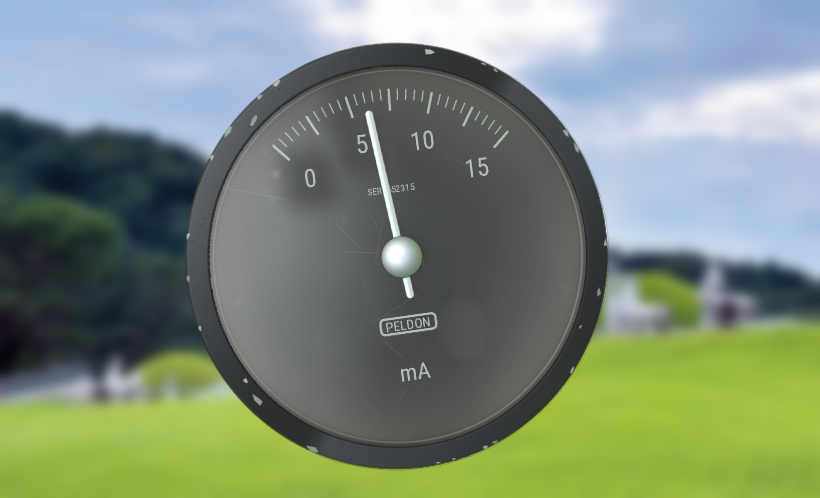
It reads 6 mA
